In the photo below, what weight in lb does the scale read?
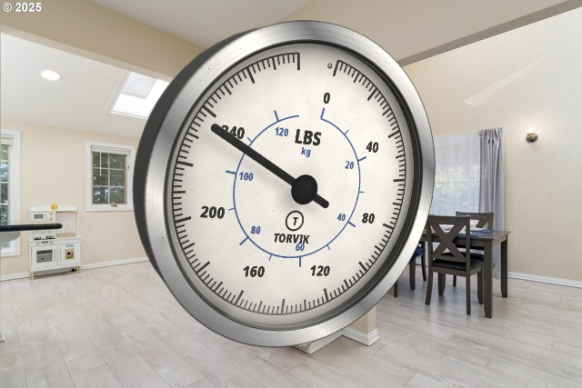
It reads 236 lb
